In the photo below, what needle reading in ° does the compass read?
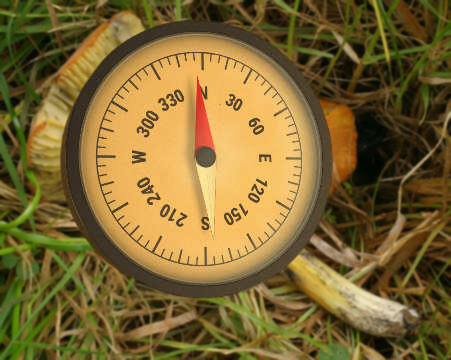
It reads 355 °
